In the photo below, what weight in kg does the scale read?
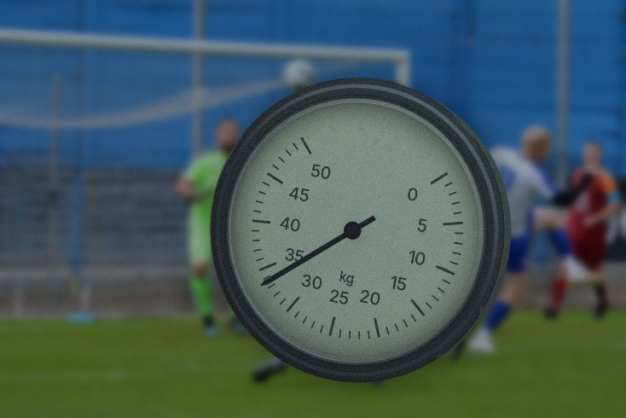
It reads 33.5 kg
